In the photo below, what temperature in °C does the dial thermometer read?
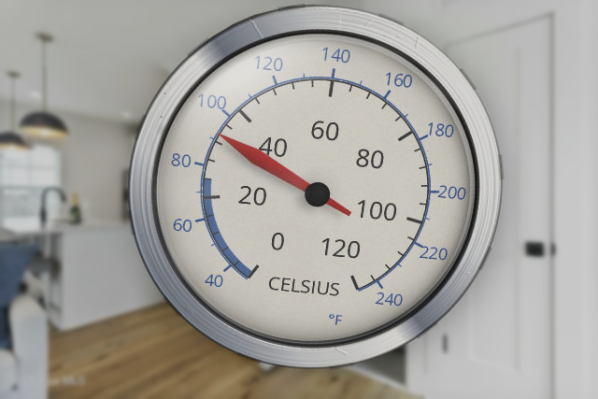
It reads 34 °C
